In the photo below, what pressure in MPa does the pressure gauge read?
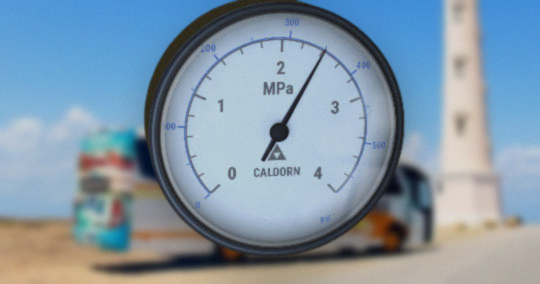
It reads 2.4 MPa
